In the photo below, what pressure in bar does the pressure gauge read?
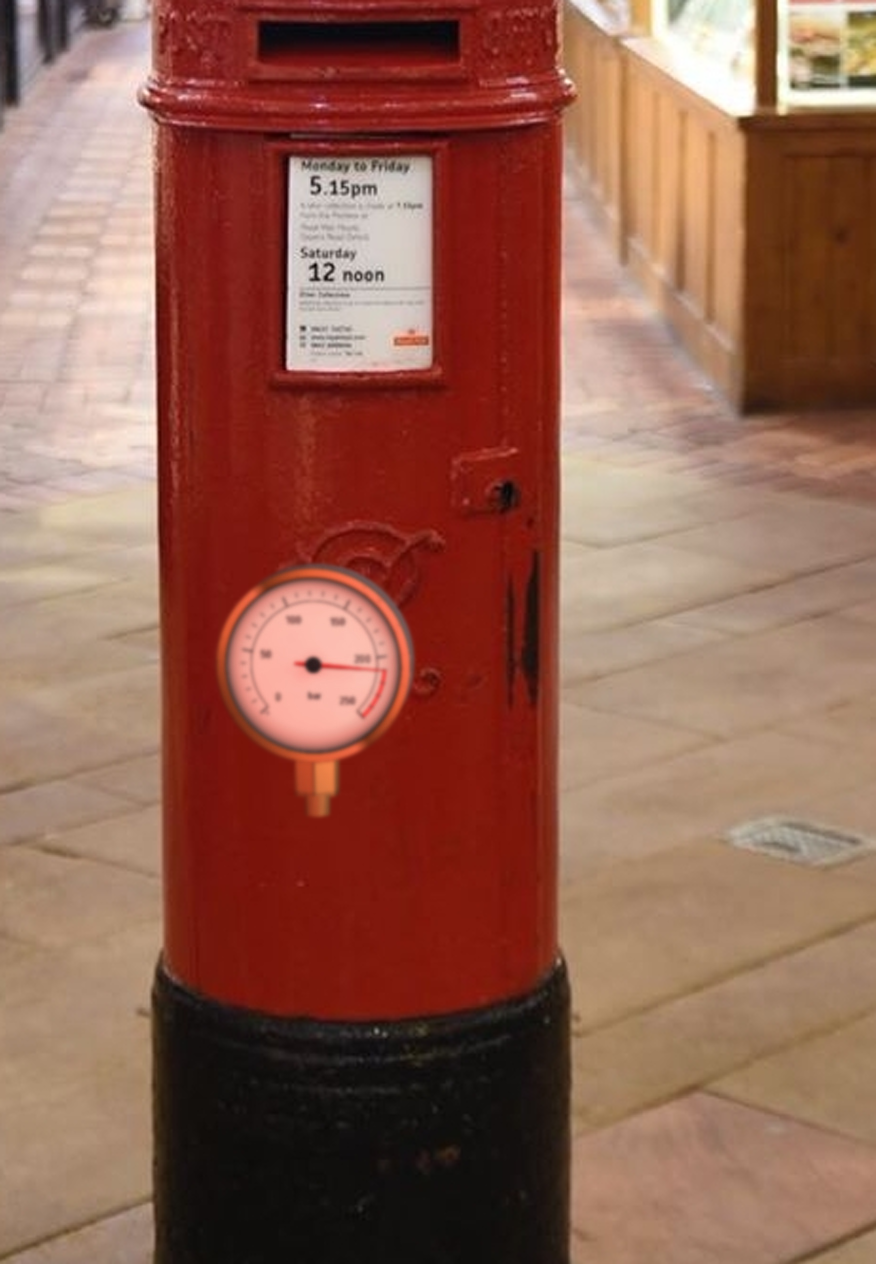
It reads 210 bar
